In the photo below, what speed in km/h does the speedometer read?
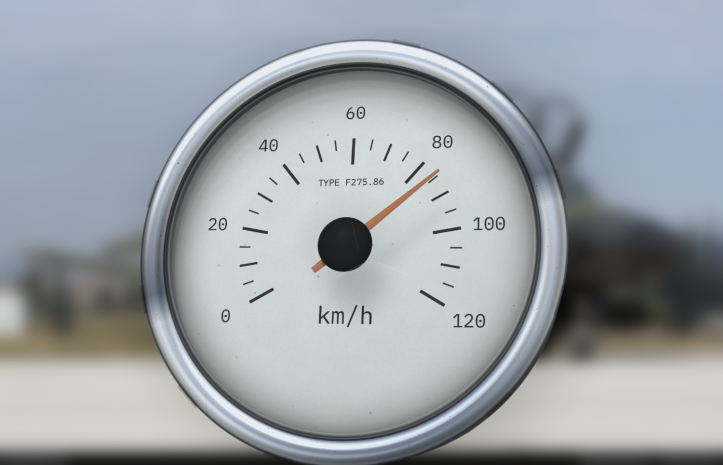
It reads 85 km/h
